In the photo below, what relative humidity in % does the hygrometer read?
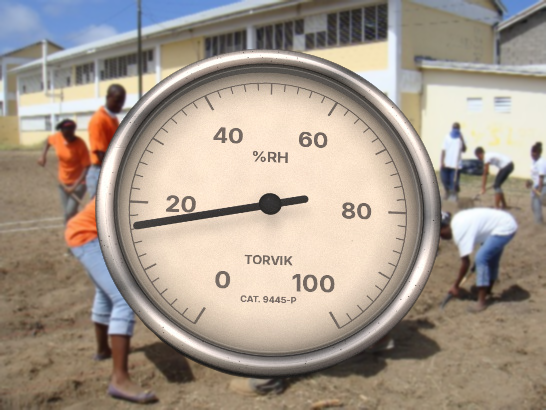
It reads 16 %
